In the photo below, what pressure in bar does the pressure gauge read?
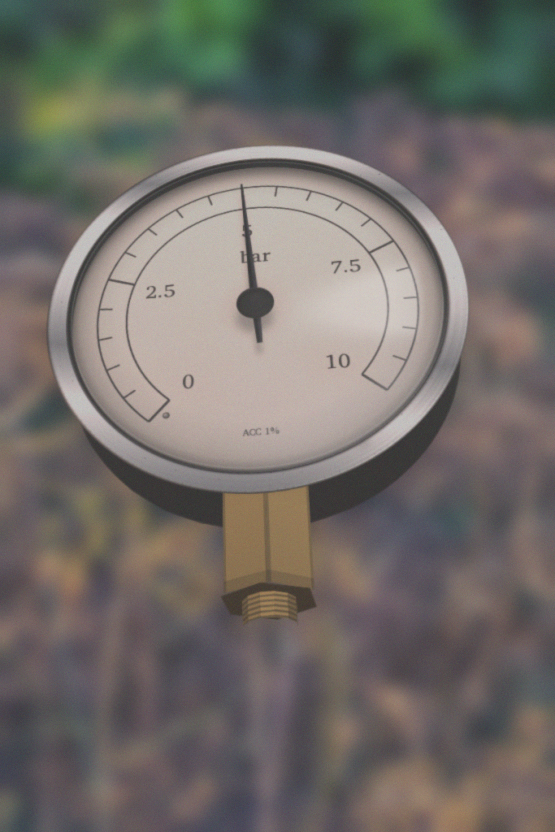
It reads 5 bar
